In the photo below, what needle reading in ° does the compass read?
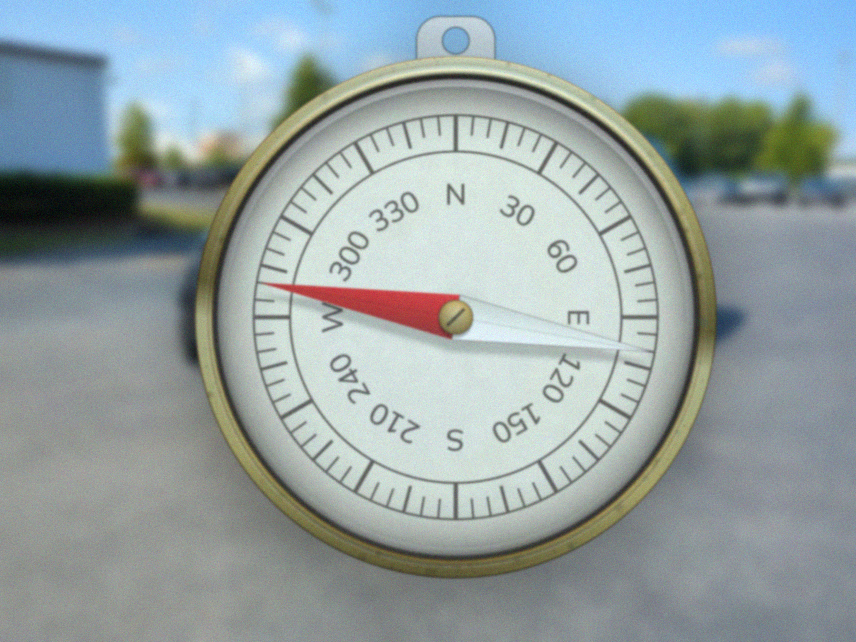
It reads 280 °
